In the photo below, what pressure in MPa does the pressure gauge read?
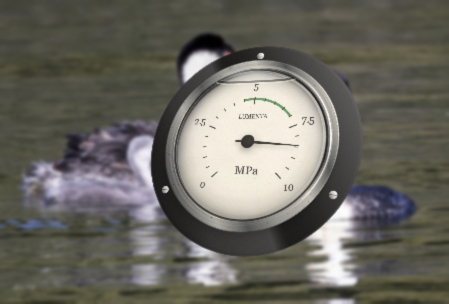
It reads 8.5 MPa
